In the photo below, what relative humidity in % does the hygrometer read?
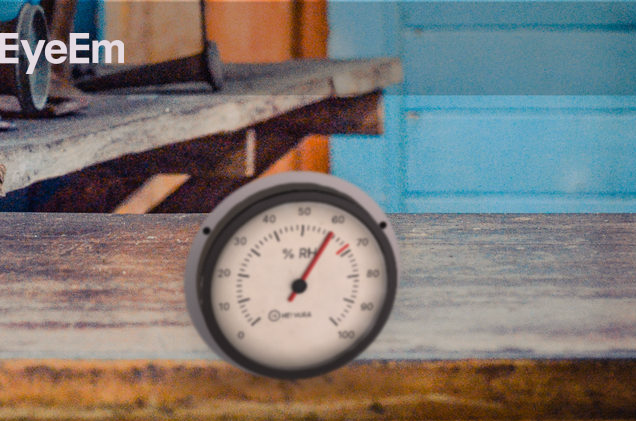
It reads 60 %
